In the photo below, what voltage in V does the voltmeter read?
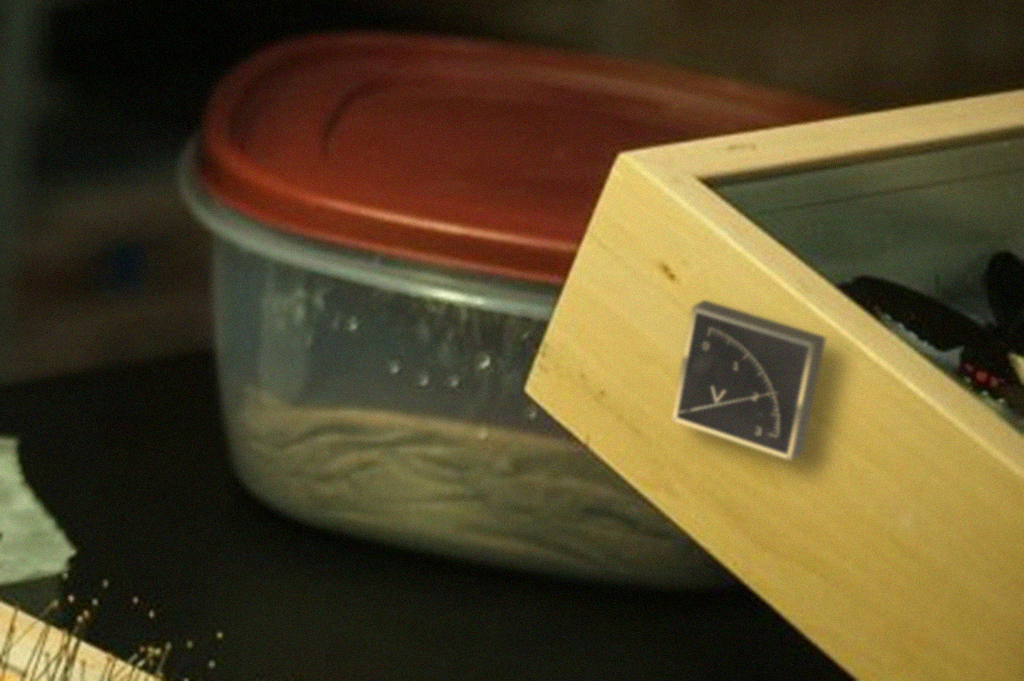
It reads 2 V
